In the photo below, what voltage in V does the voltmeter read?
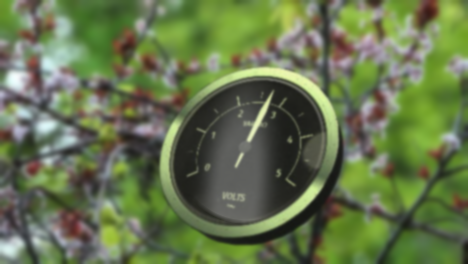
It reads 2.75 V
